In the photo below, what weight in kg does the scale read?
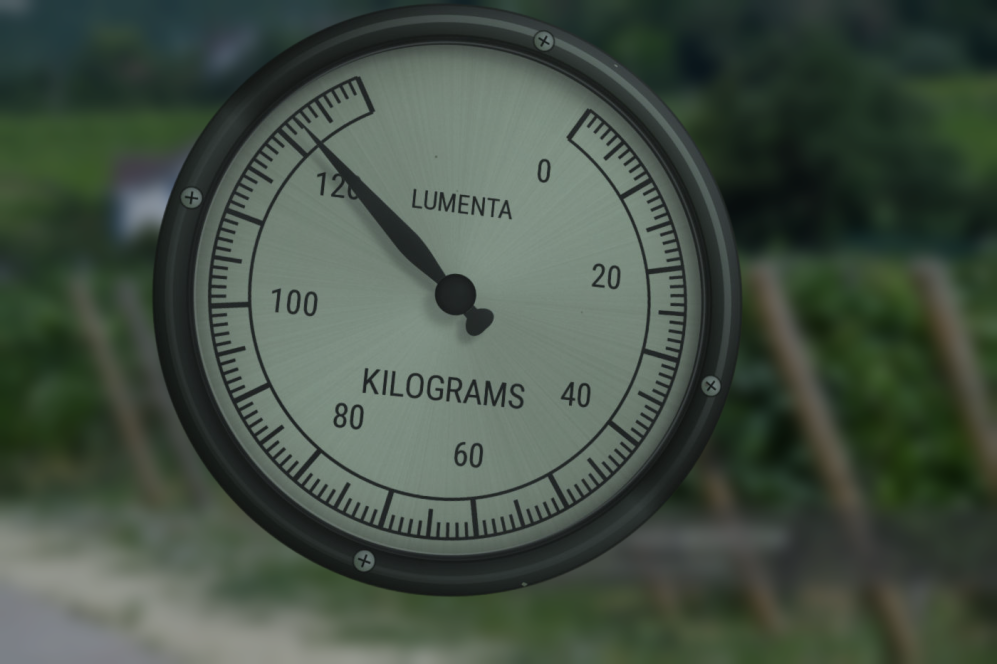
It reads 122 kg
